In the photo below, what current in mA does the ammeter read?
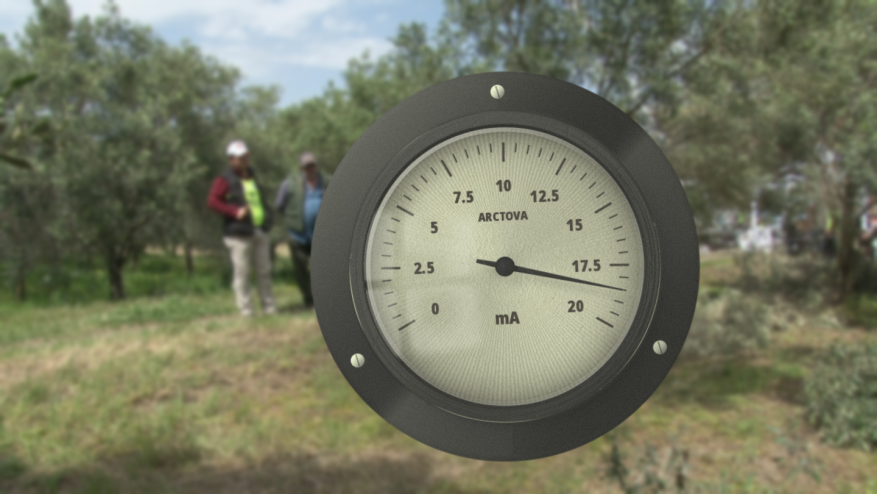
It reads 18.5 mA
